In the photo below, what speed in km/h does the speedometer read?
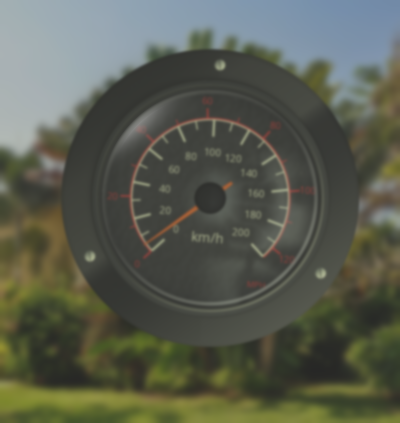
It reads 5 km/h
